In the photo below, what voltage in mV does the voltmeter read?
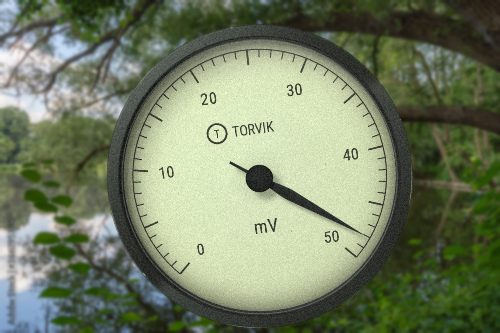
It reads 48 mV
